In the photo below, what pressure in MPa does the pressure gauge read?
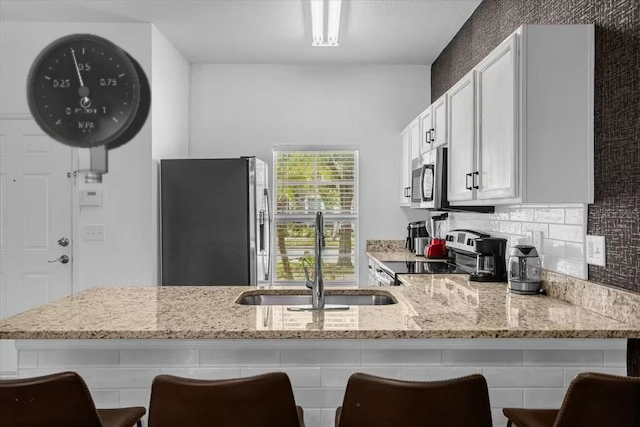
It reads 0.45 MPa
